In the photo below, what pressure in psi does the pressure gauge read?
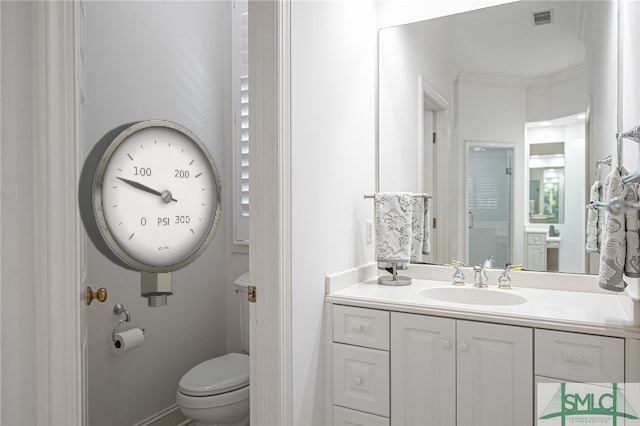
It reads 70 psi
